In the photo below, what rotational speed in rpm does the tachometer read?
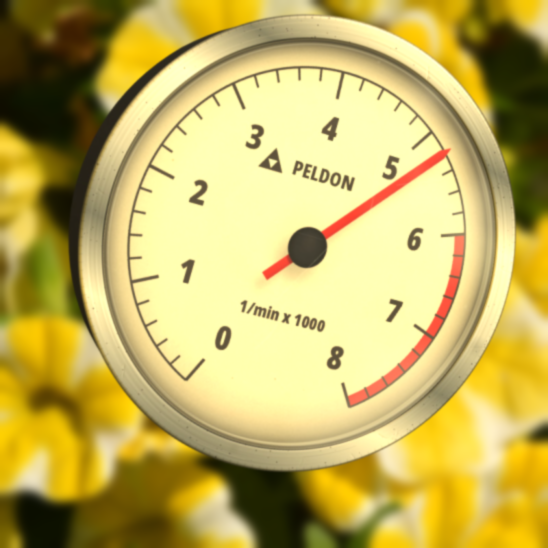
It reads 5200 rpm
